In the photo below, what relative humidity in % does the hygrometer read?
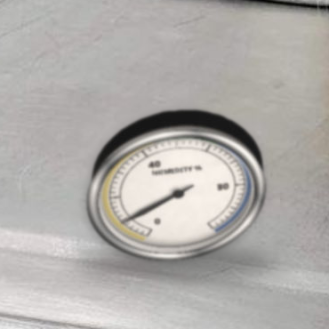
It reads 10 %
